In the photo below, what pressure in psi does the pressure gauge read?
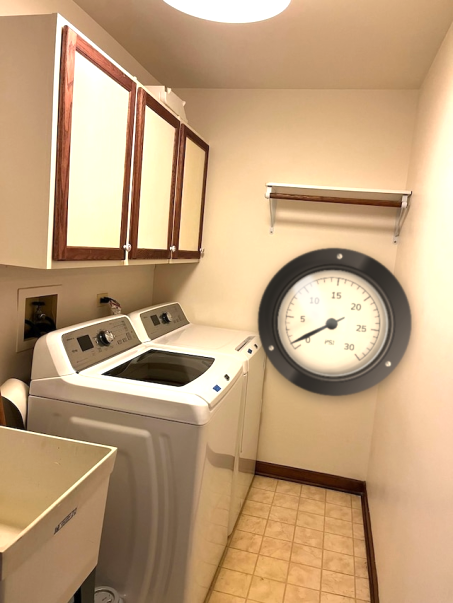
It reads 1 psi
